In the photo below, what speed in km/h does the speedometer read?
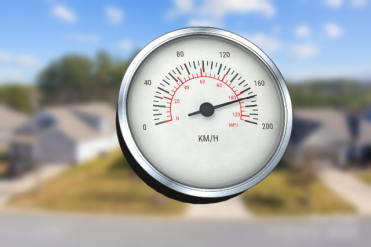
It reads 170 km/h
